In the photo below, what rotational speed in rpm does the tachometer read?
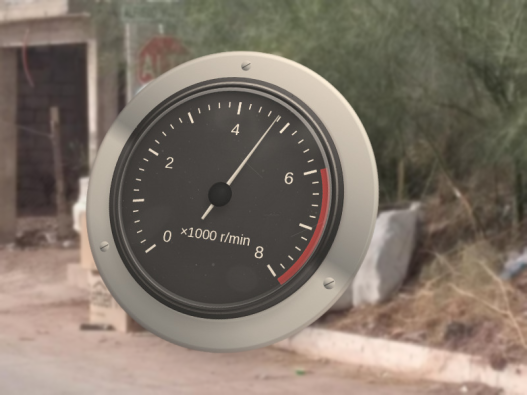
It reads 4800 rpm
